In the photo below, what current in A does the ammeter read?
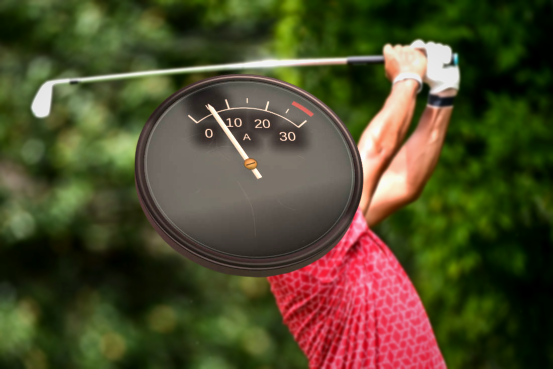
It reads 5 A
